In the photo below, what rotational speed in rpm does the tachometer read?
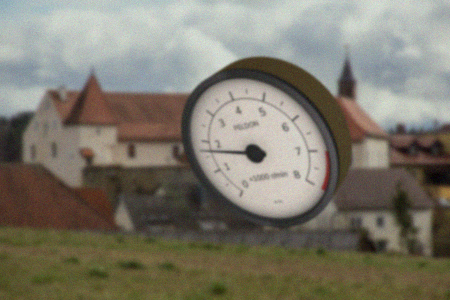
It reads 1750 rpm
